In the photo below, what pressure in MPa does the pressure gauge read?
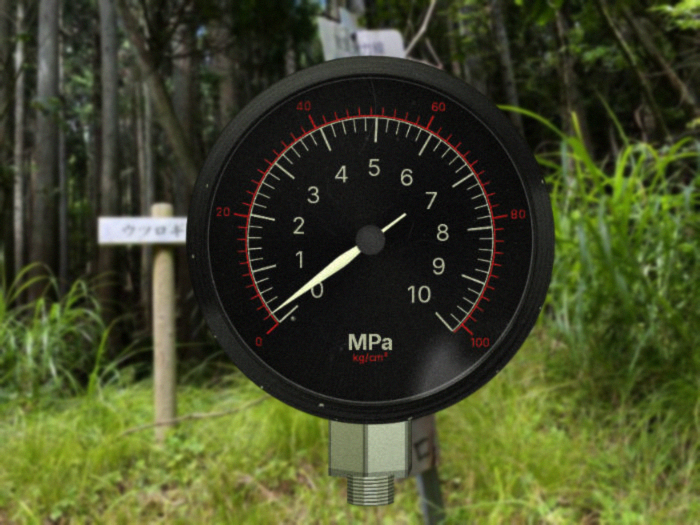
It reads 0.2 MPa
